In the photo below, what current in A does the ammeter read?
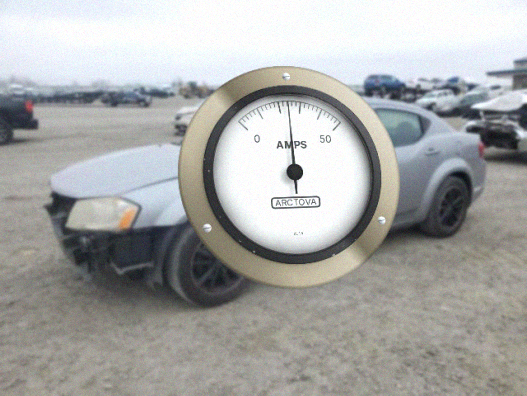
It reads 24 A
